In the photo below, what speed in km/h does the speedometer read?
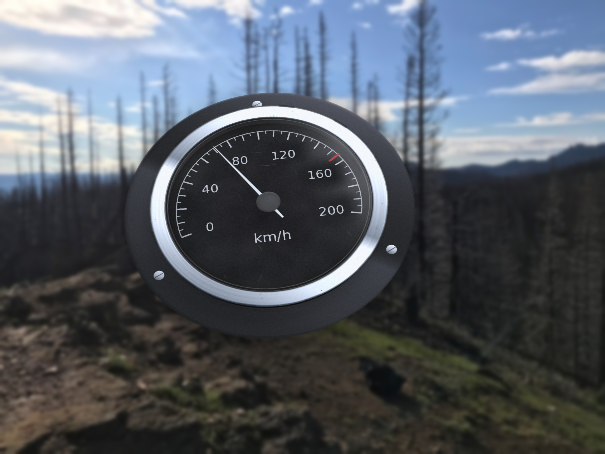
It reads 70 km/h
